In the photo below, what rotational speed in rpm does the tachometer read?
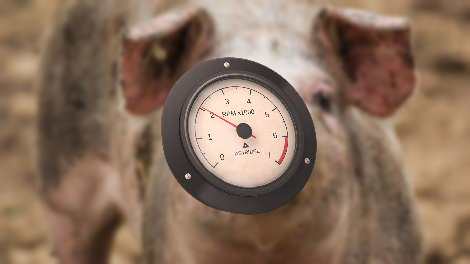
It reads 2000 rpm
